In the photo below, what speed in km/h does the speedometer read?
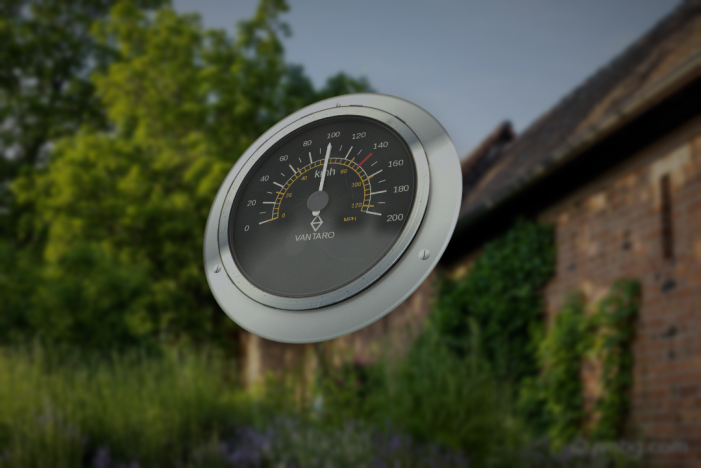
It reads 100 km/h
